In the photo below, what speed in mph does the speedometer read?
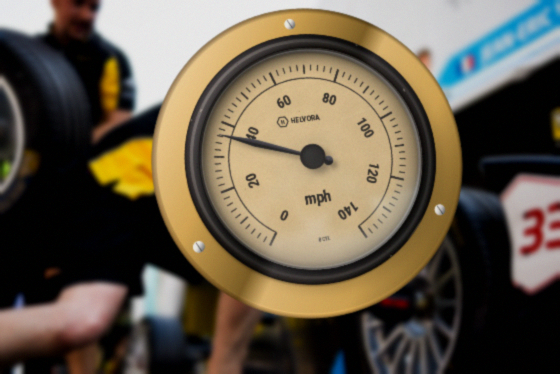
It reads 36 mph
